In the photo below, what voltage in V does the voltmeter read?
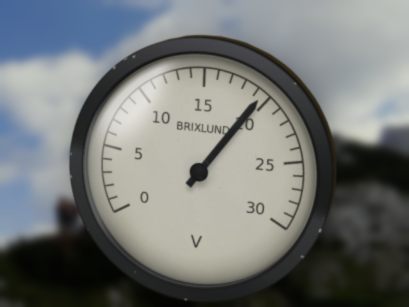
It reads 19.5 V
